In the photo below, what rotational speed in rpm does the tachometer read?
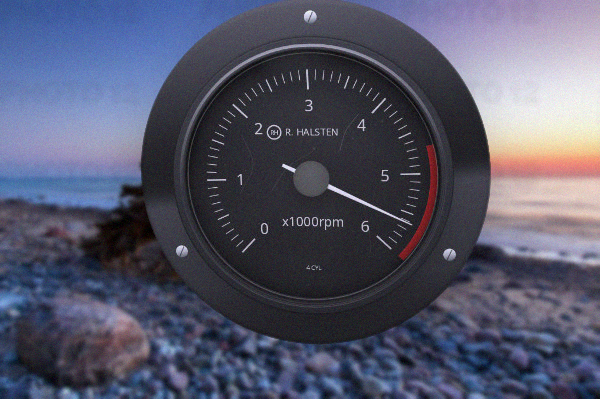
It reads 5600 rpm
